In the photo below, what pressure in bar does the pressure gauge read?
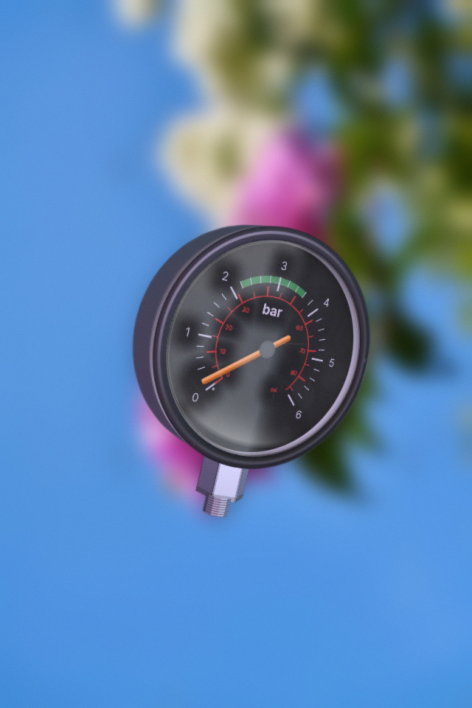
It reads 0.2 bar
